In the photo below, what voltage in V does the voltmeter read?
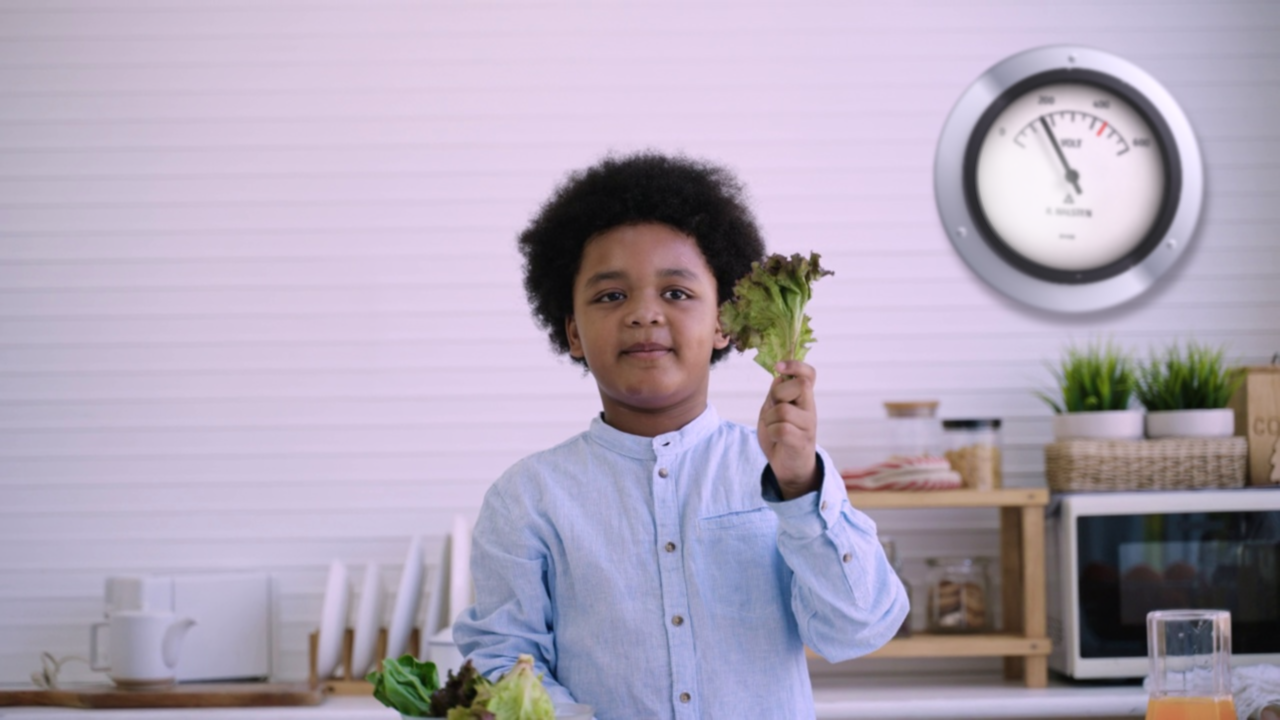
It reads 150 V
